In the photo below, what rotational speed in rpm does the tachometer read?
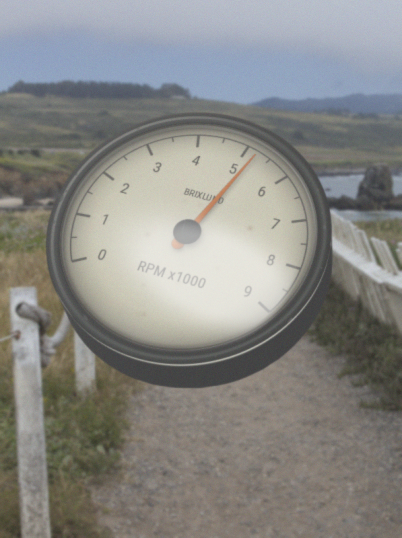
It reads 5250 rpm
